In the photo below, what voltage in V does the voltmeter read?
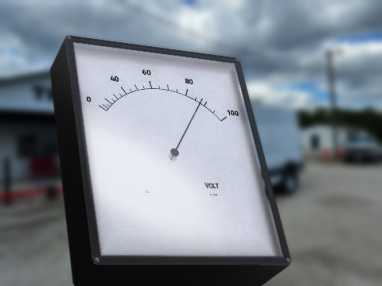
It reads 87.5 V
